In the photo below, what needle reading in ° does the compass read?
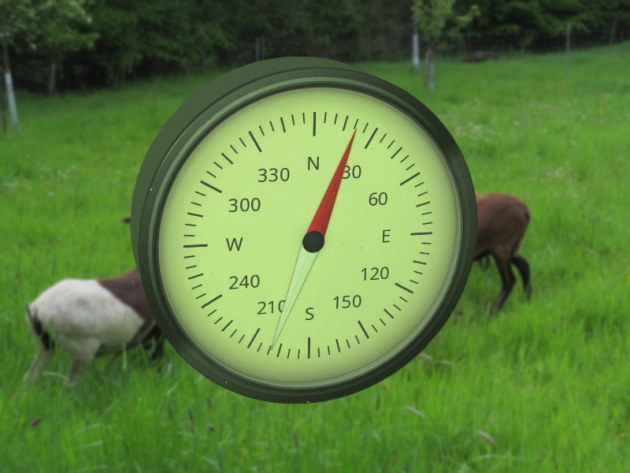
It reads 20 °
